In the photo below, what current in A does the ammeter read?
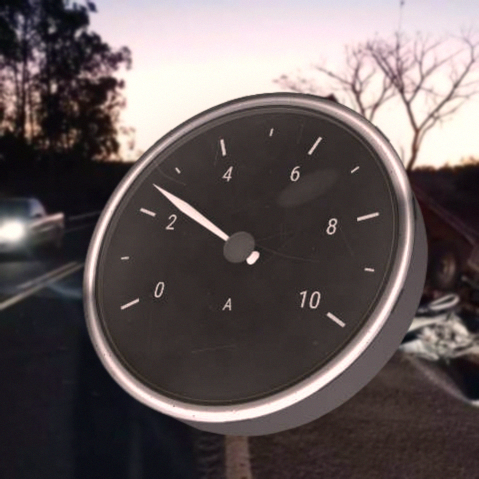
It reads 2.5 A
